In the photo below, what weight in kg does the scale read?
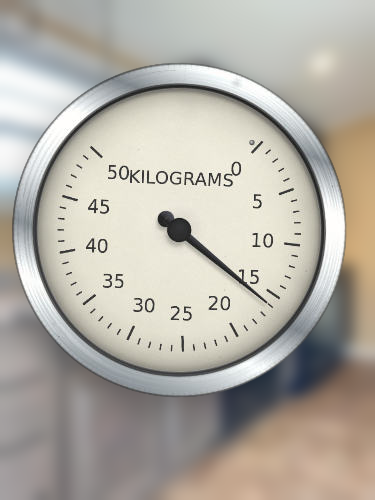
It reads 16 kg
